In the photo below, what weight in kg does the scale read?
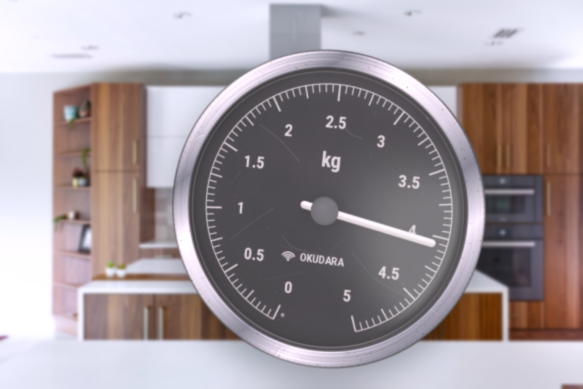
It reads 4.05 kg
